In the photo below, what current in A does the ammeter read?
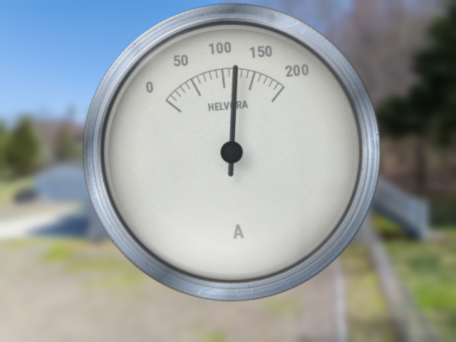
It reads 120 A
